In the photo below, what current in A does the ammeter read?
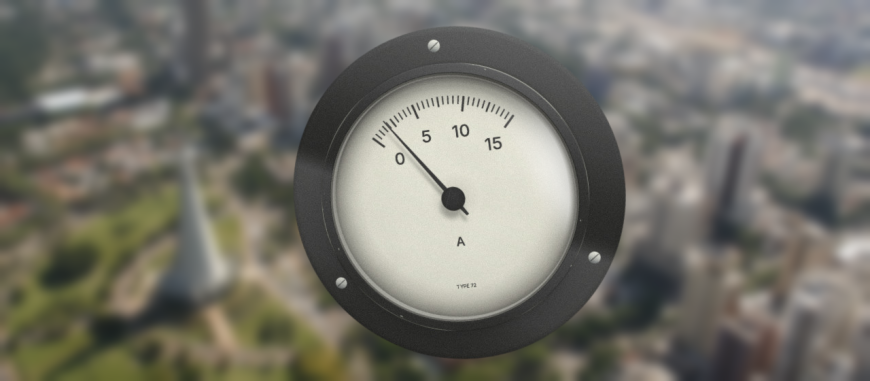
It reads 2 A
